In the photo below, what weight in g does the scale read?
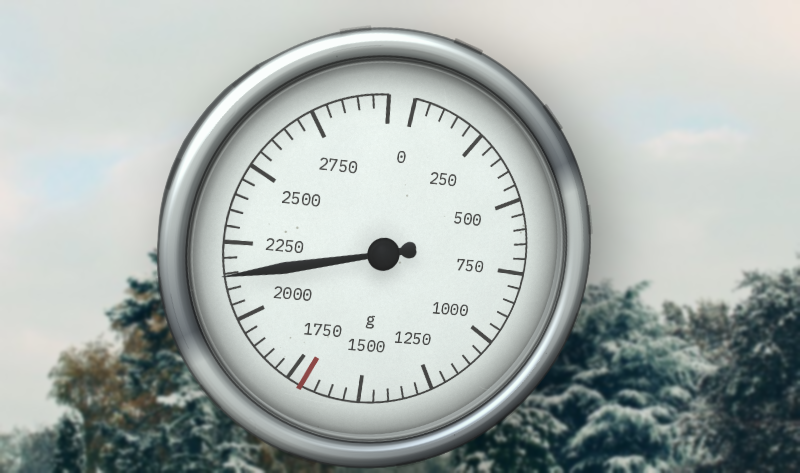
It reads 2150 g
